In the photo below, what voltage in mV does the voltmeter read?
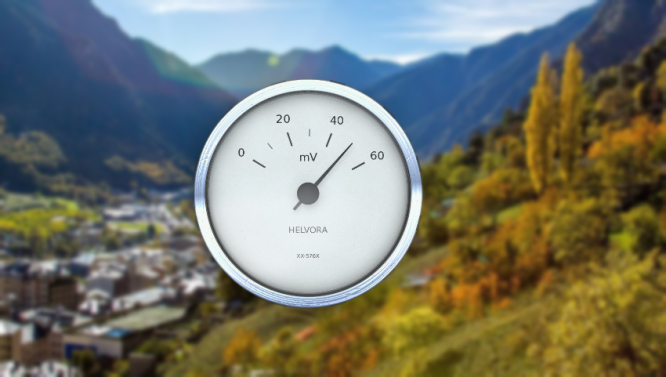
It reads 50 mV
